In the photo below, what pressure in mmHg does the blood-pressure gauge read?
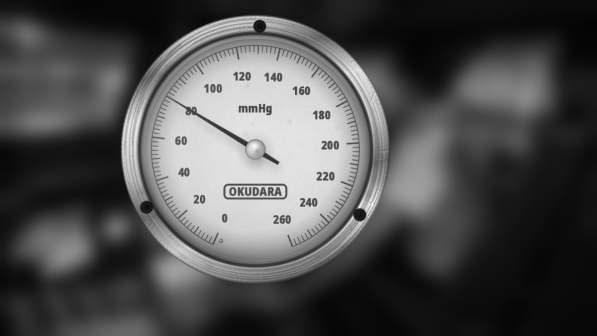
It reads 80 mmHg
